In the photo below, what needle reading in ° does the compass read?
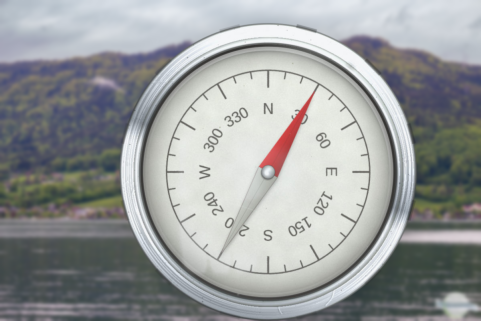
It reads 30 °
